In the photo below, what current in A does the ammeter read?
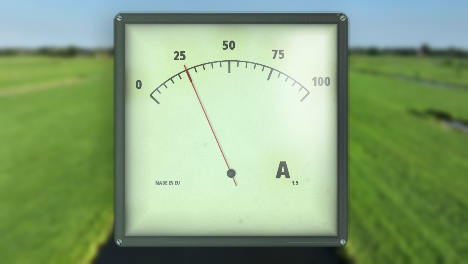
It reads 25 A
